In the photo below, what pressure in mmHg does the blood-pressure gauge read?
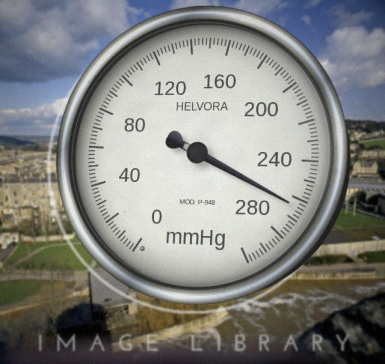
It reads 264 mmHg
